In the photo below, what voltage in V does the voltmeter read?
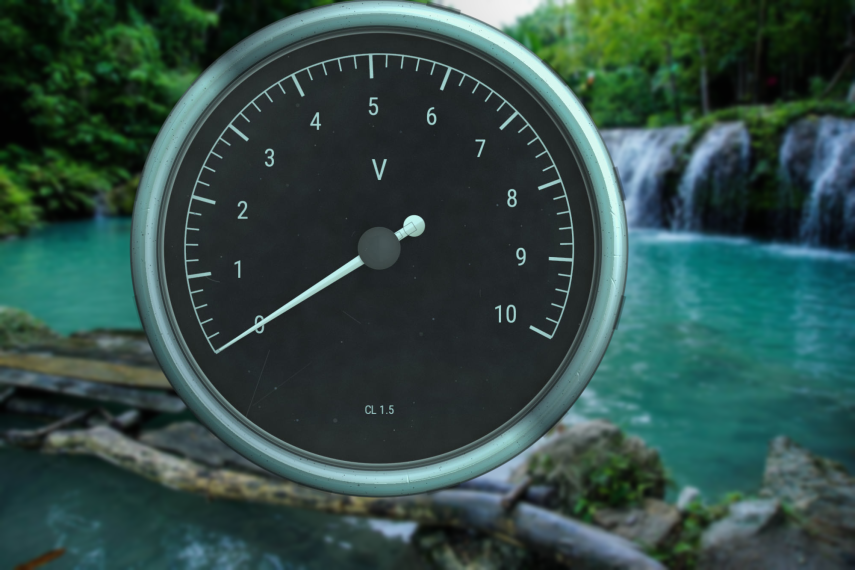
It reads 0 V
